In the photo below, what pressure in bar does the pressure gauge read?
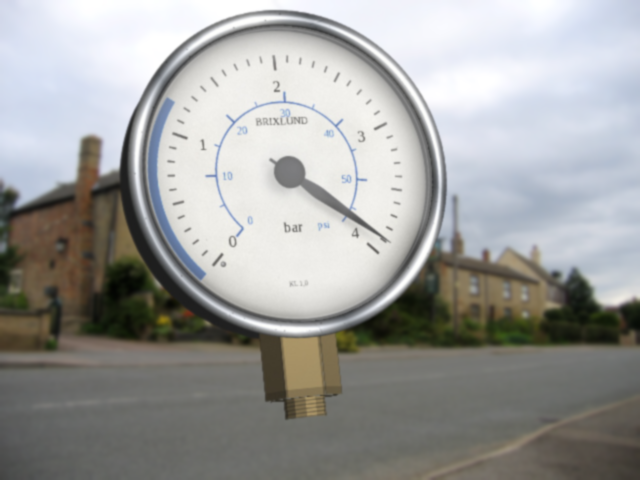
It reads 3.9 bar
